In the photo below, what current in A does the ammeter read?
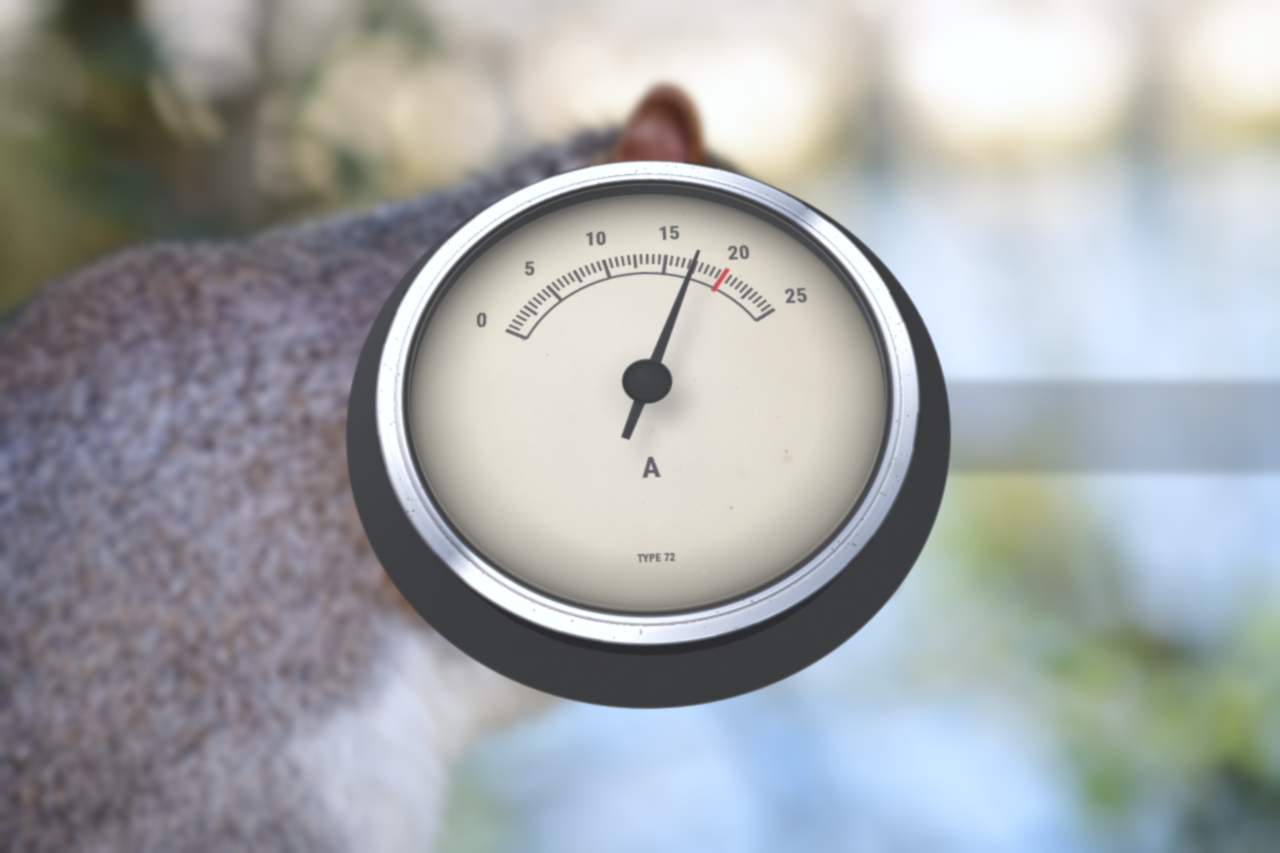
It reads 17.5 A
